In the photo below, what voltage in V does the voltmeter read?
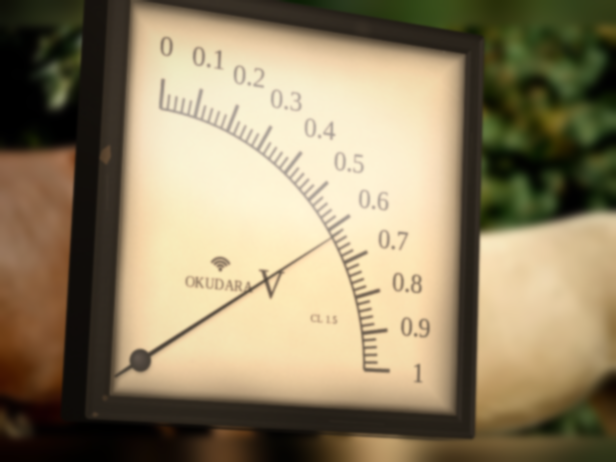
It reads 0.62 V
